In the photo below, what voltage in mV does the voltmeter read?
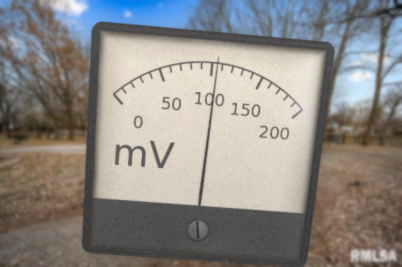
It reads 105 mV
